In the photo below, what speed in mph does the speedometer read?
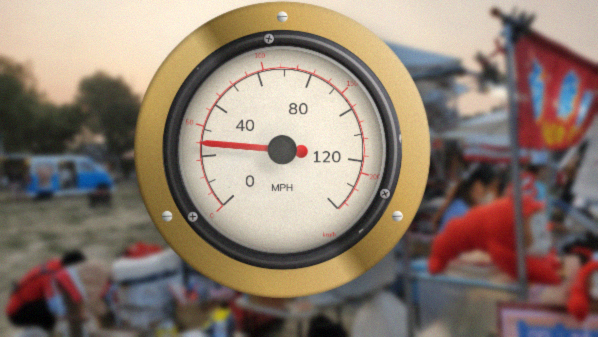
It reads 25 mph
